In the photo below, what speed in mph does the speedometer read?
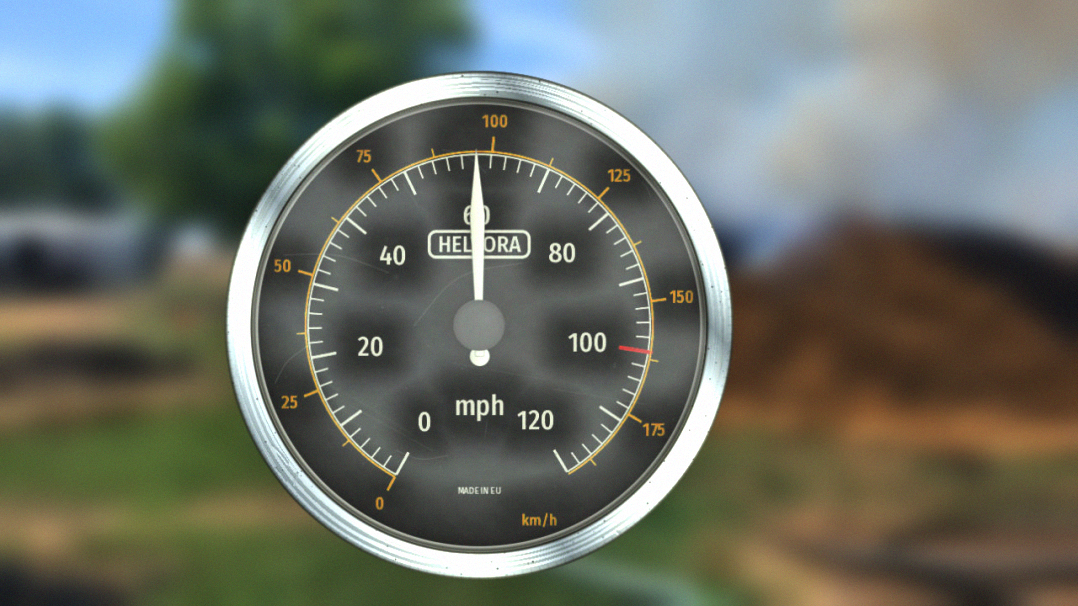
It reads 60 mph
